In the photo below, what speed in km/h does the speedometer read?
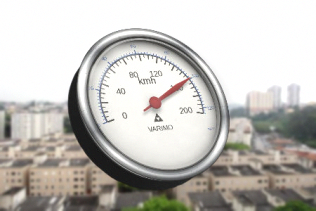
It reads 160 km/h
